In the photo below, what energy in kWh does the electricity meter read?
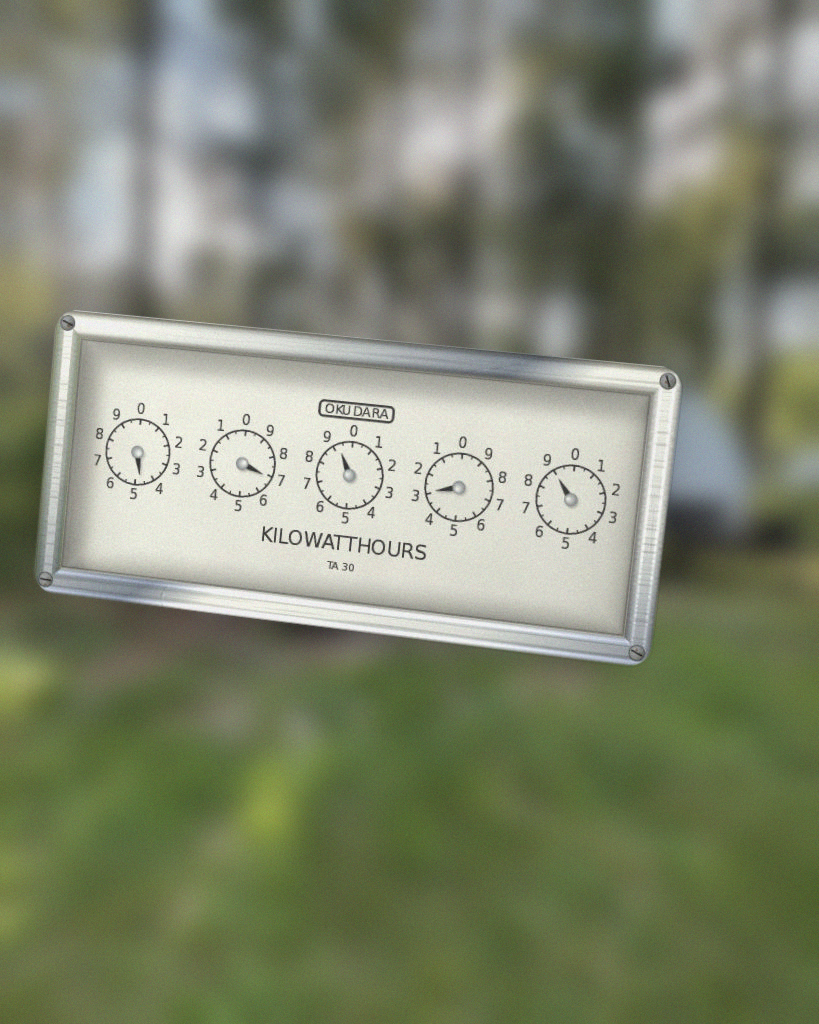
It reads 46929 kWh
